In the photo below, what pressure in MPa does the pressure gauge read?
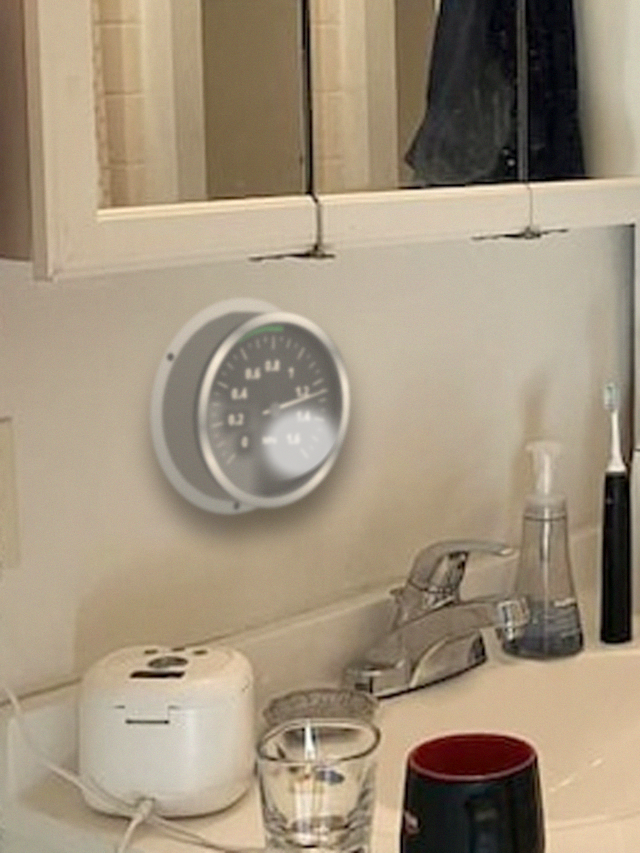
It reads 1.25 MPa
